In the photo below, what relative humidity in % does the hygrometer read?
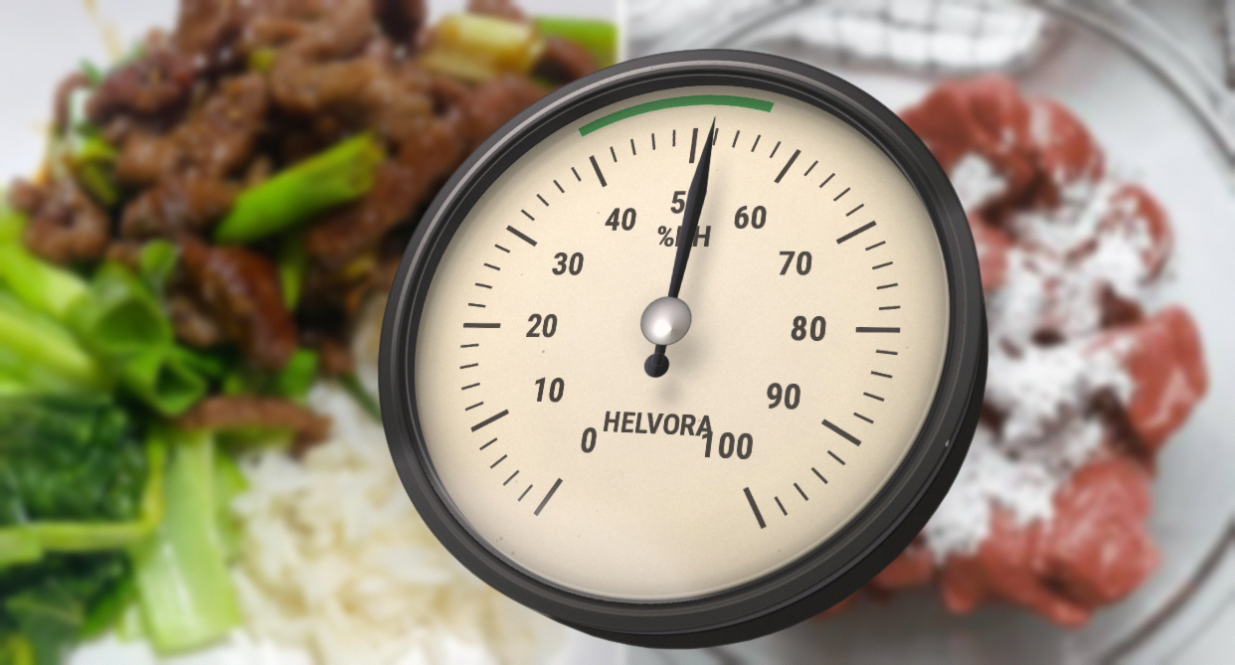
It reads 52 %
